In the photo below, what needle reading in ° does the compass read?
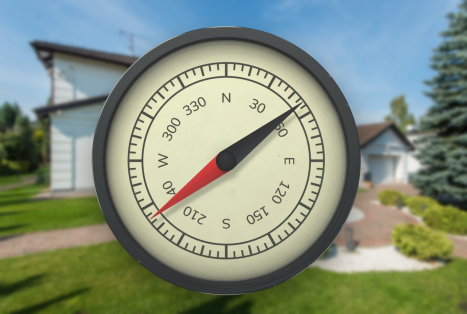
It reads 232.5 °
